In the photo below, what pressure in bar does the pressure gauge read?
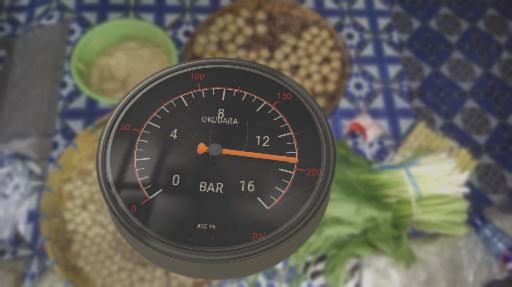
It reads 13.5 bar
